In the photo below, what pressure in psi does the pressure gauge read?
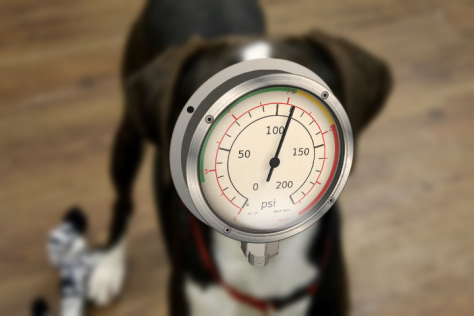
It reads 110 psi
